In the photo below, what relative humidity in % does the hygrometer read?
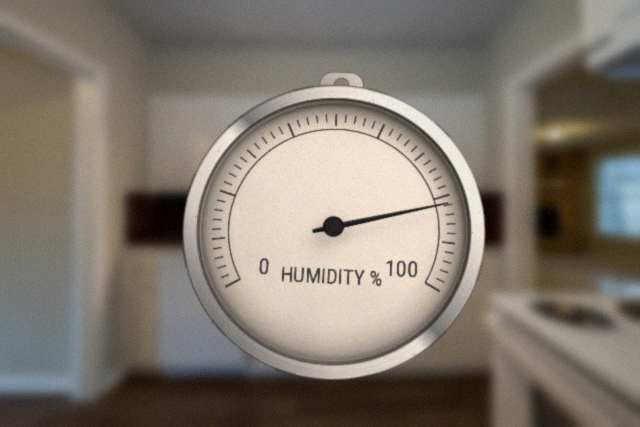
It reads 82 %
